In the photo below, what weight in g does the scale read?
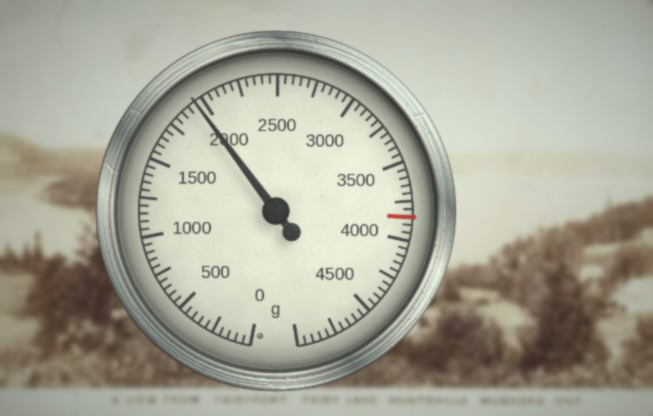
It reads 1950 g
